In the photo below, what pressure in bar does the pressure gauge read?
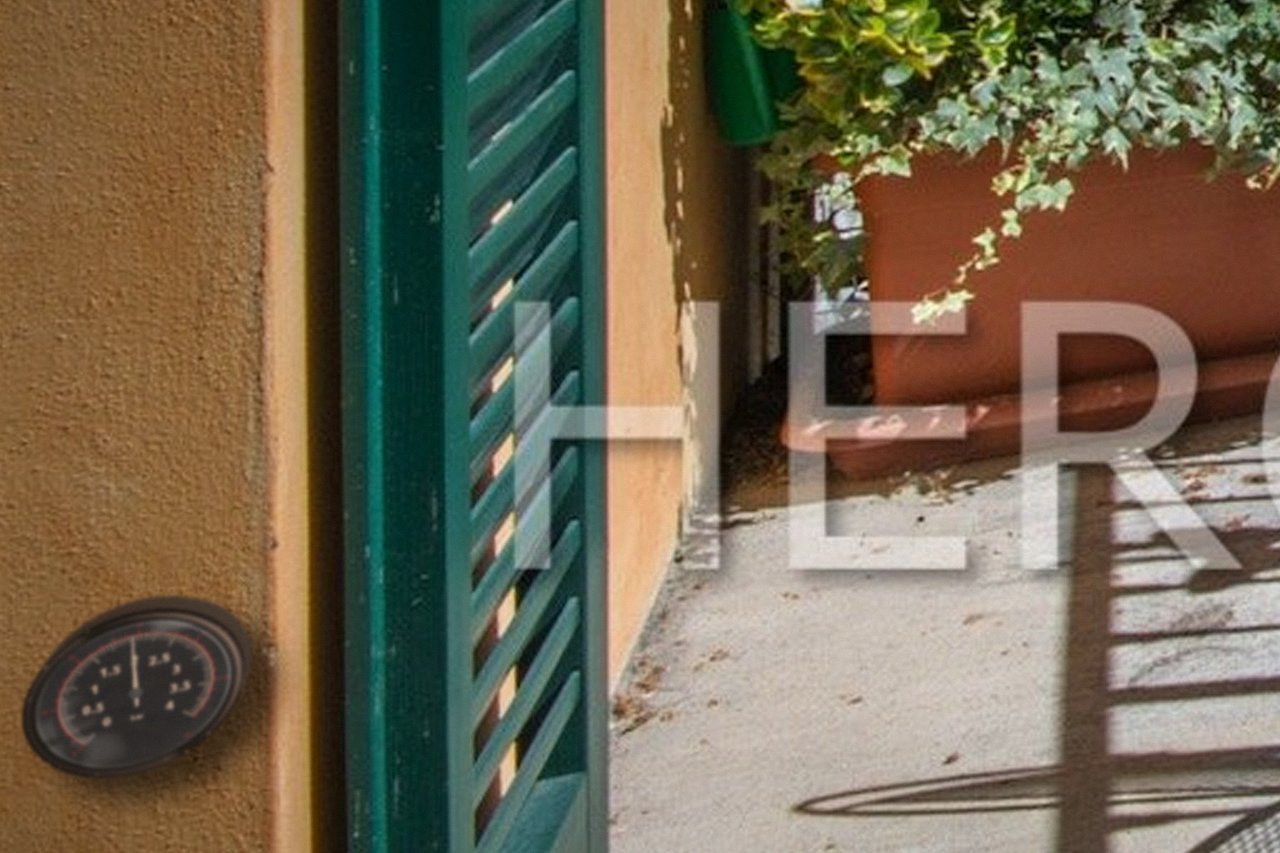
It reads 2 bar
